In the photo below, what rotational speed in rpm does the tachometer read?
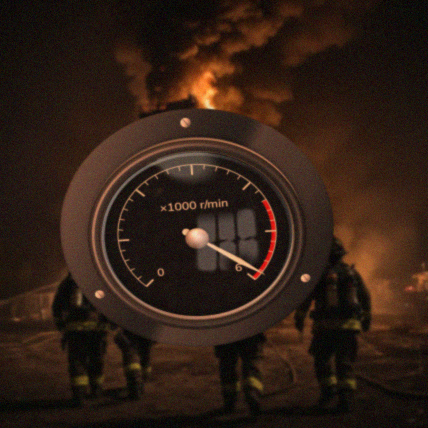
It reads 5800 rpm
